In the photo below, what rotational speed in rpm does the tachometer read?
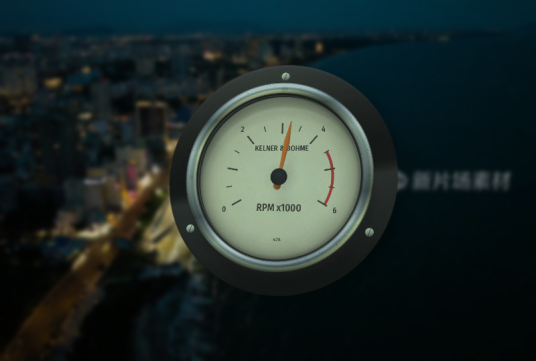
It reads 3250 rpm
